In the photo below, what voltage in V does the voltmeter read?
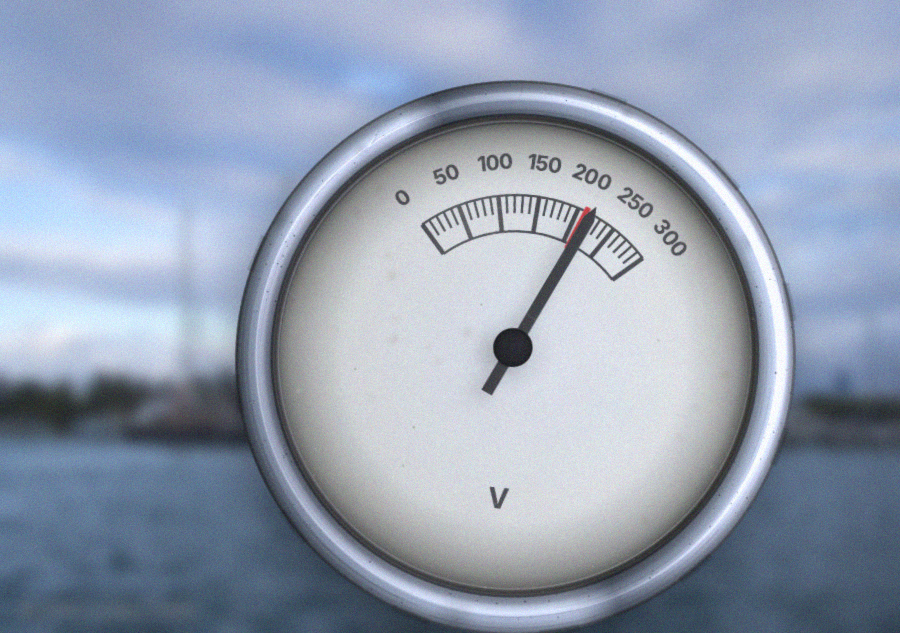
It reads 220 V
